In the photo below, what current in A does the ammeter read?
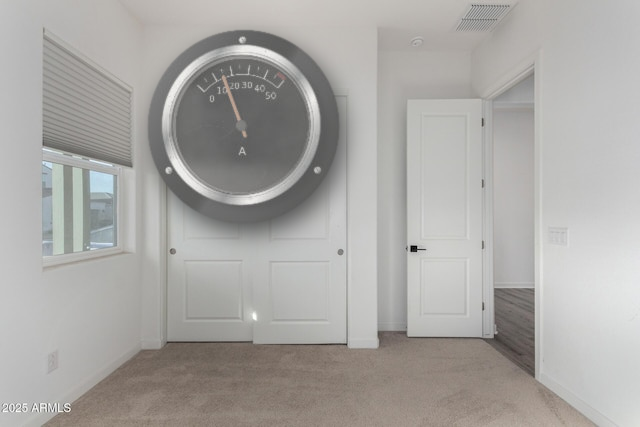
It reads 15 A
